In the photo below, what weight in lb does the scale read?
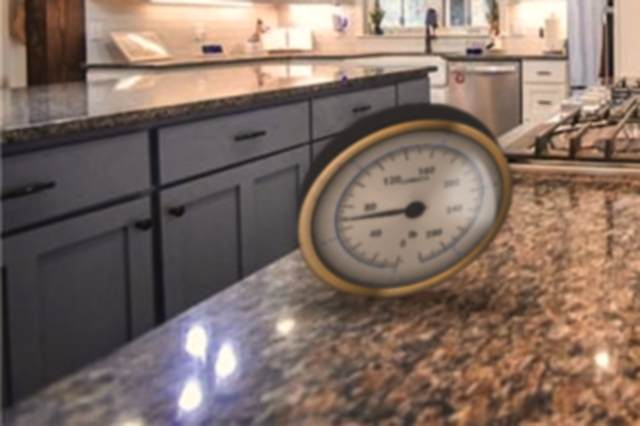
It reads 70 lb
